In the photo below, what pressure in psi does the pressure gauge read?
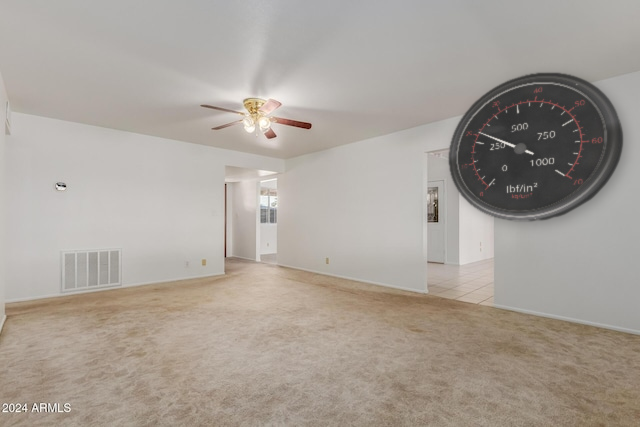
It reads 300 psi
